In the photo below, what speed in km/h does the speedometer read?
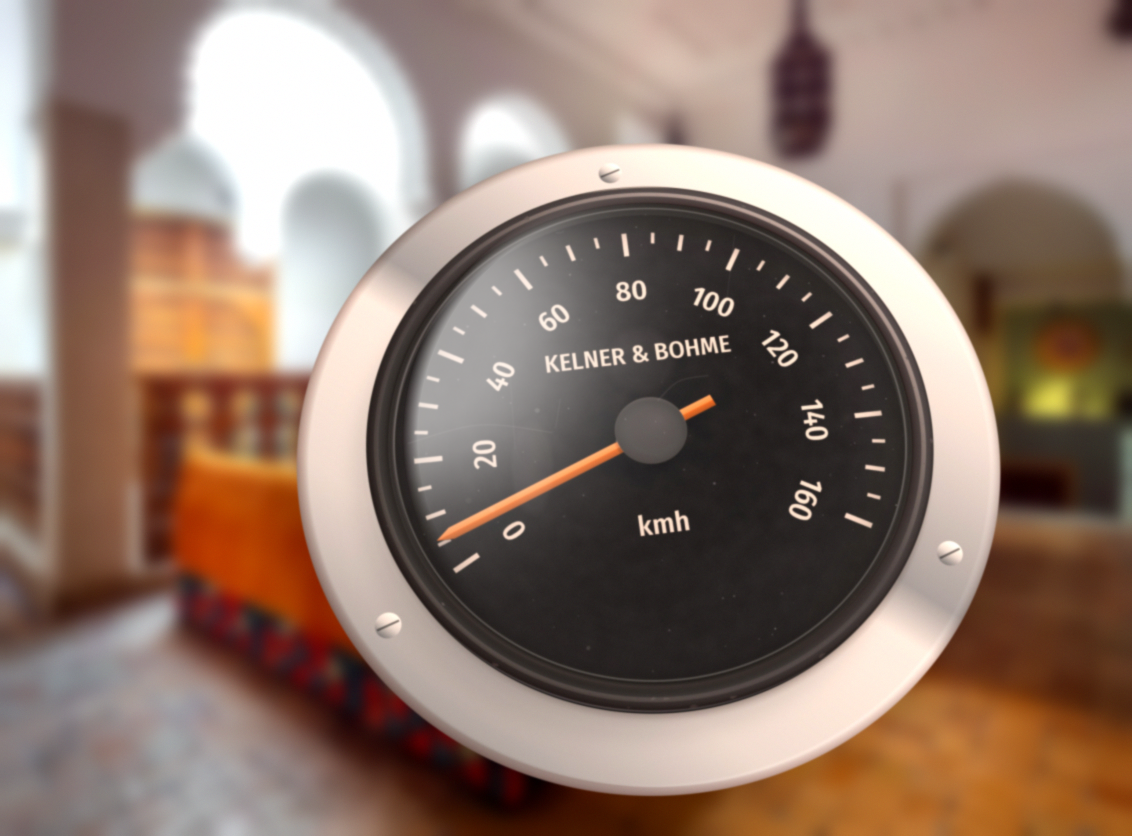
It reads 5 km/h
